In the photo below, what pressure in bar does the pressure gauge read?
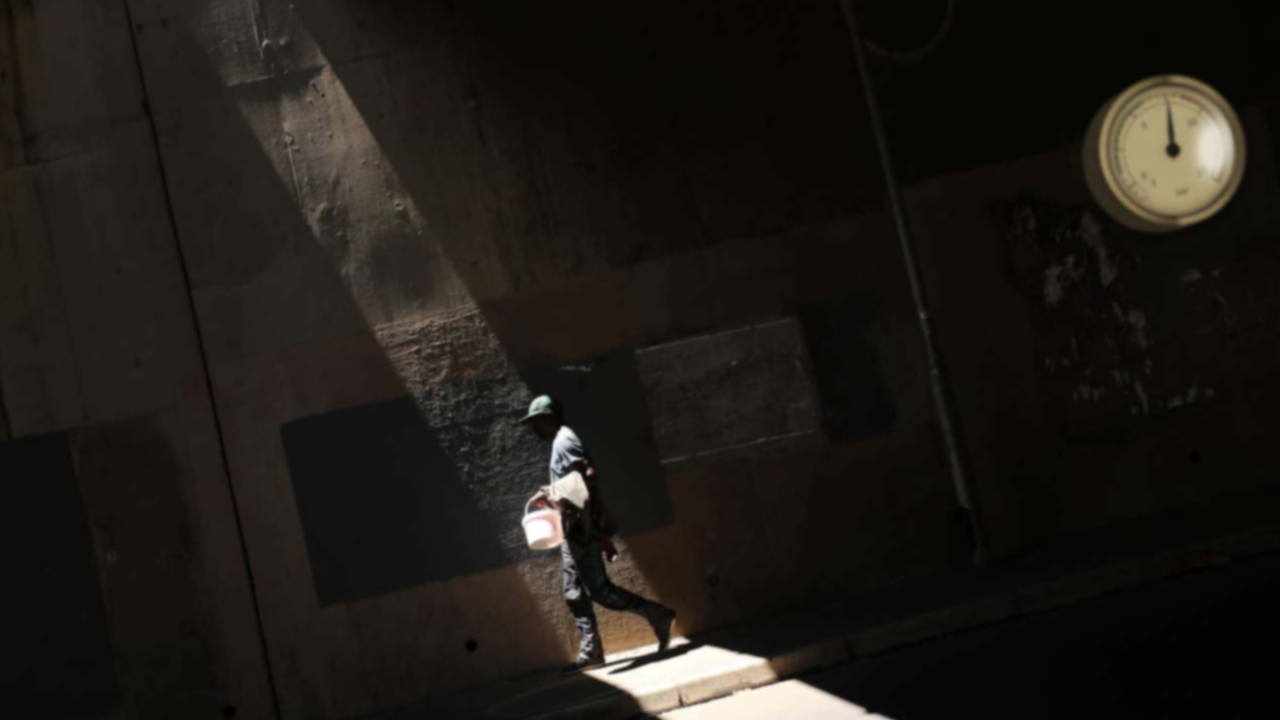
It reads 7.5 bar
